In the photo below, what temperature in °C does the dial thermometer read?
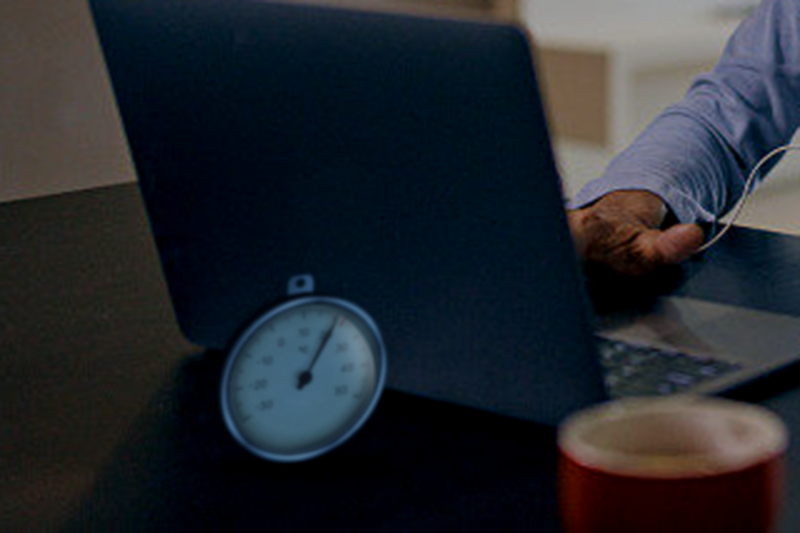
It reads 20 °C
